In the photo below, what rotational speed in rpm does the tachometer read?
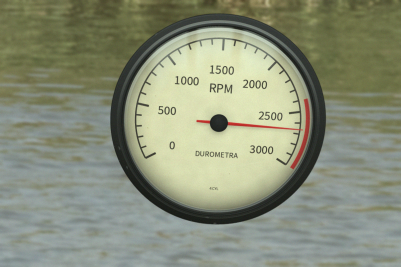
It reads 2650 rpm
